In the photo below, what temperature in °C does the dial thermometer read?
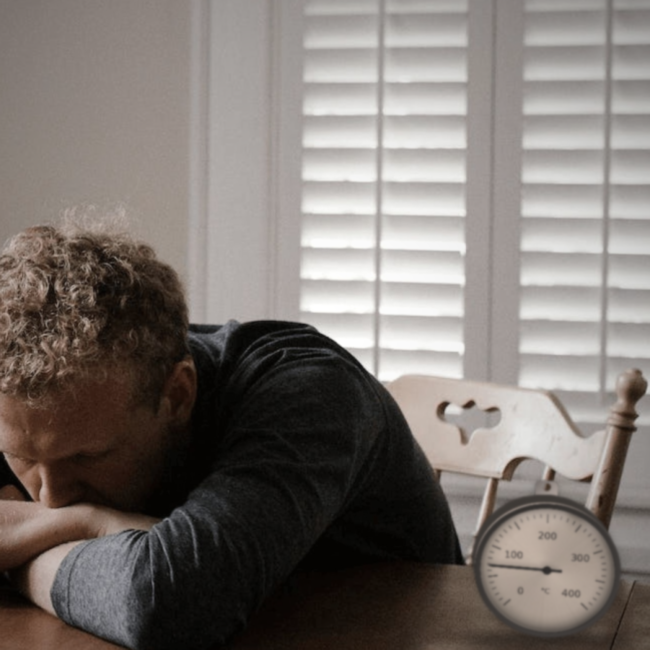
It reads 70 °C
